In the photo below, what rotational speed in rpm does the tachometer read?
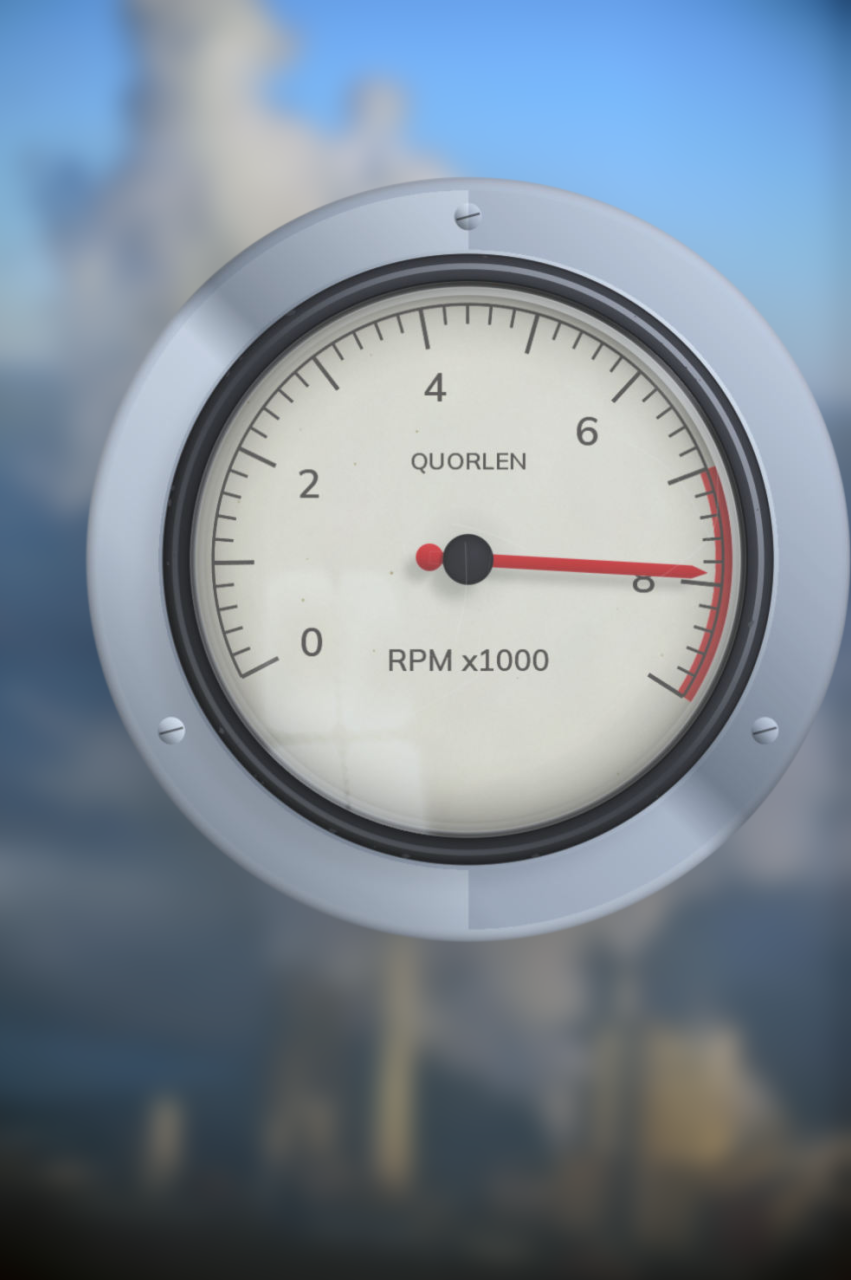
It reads 7900 rpm
